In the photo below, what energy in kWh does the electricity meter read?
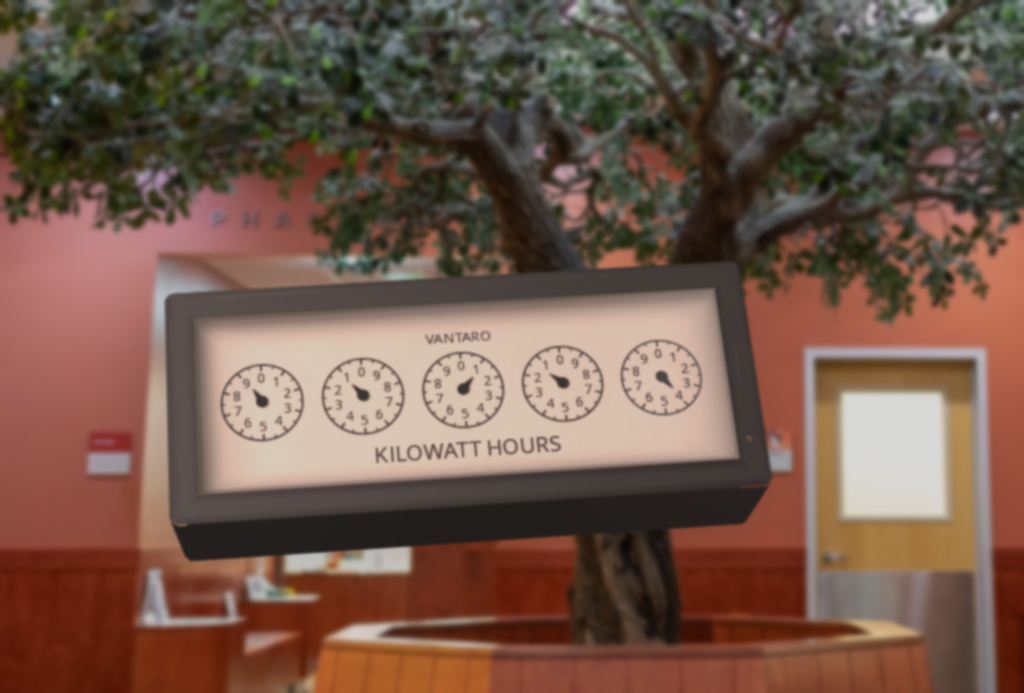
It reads 91114 kWh
